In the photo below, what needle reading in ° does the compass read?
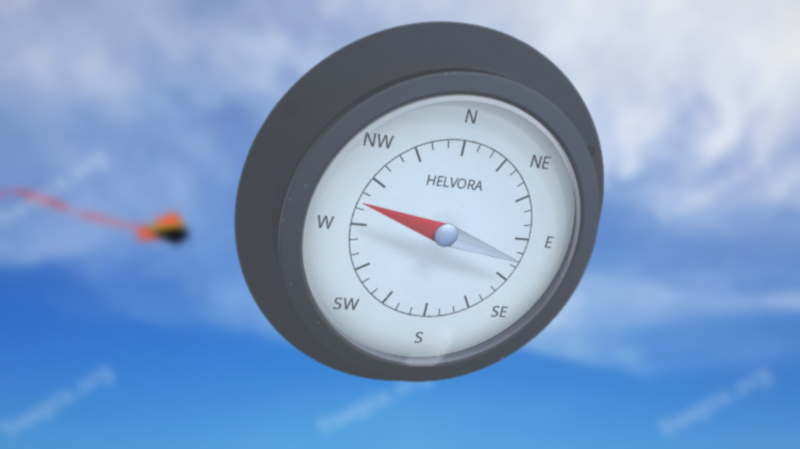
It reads 285 °
